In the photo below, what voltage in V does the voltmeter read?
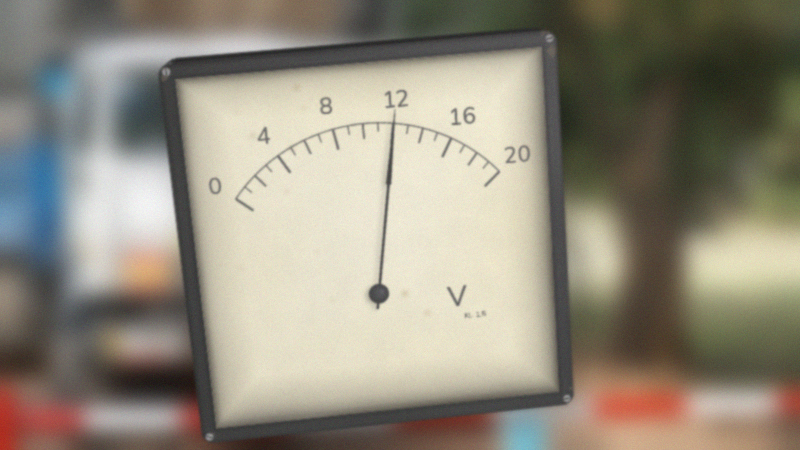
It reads 12 V
